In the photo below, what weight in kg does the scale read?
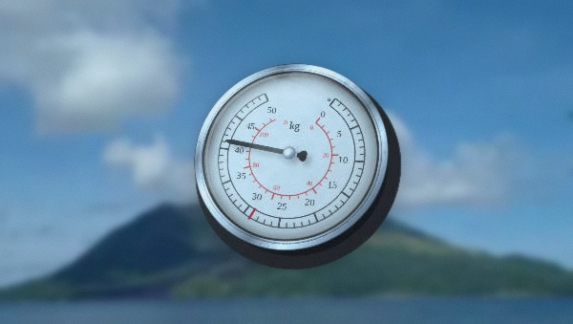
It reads 41 kg
